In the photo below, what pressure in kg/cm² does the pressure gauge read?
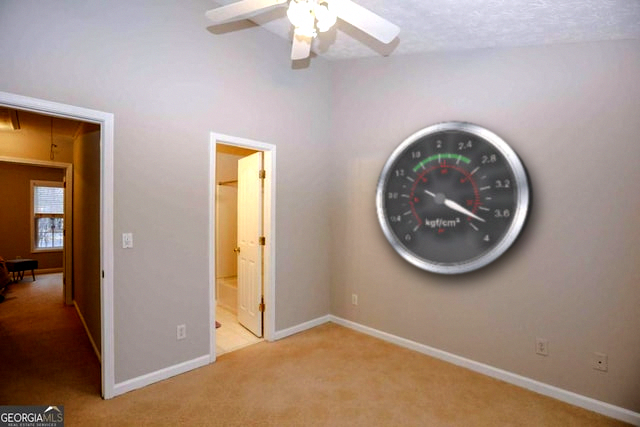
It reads 3.8 kg/cm²
